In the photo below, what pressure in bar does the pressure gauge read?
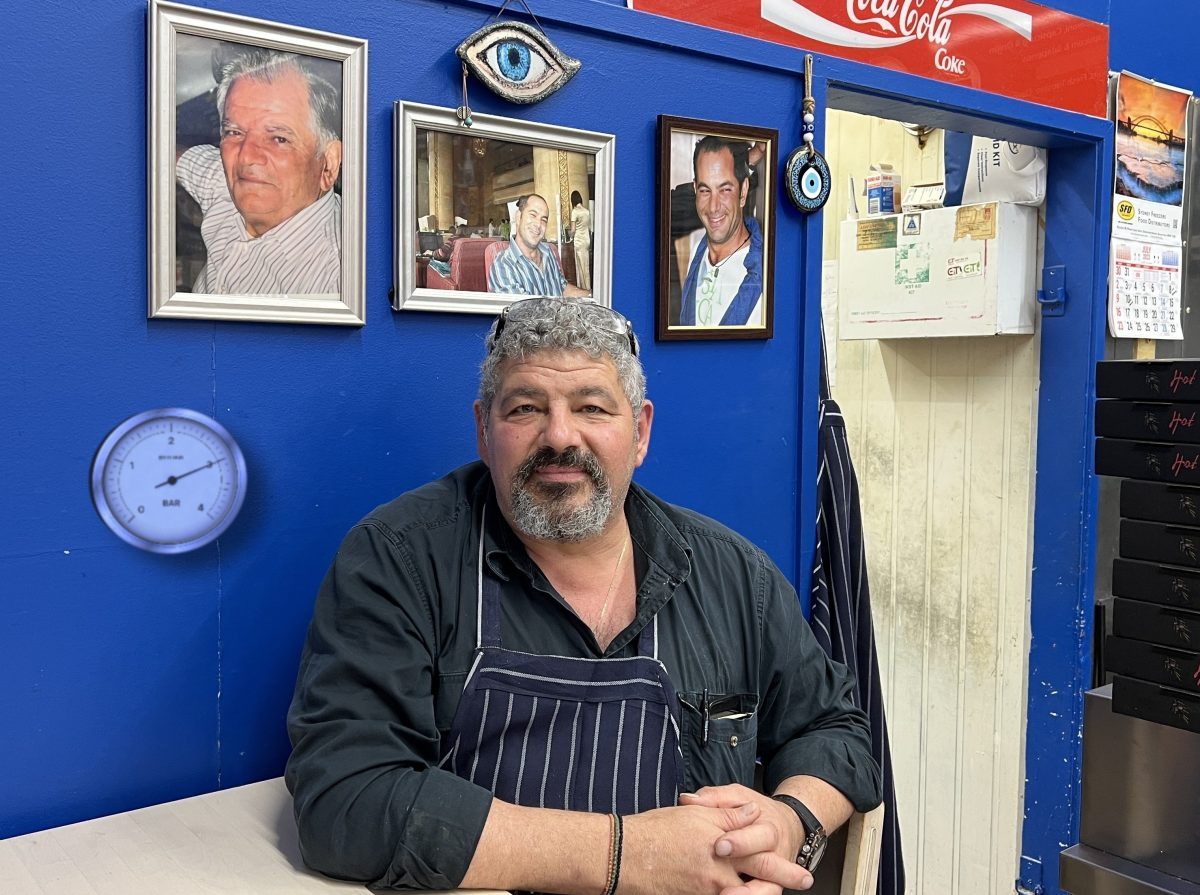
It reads 3 bar
